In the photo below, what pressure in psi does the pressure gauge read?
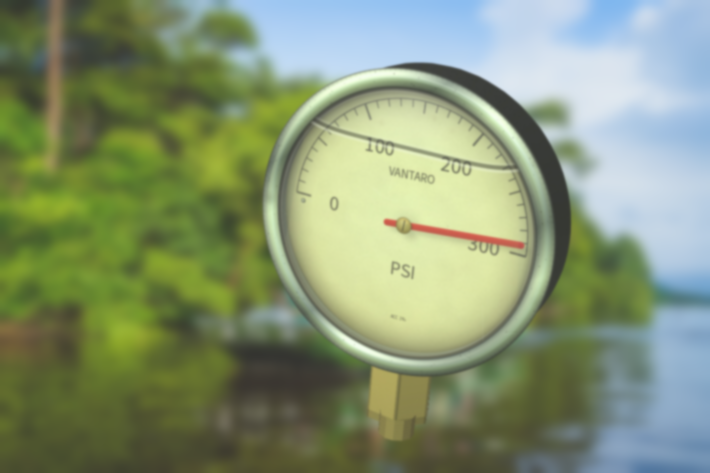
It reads 290 psi
